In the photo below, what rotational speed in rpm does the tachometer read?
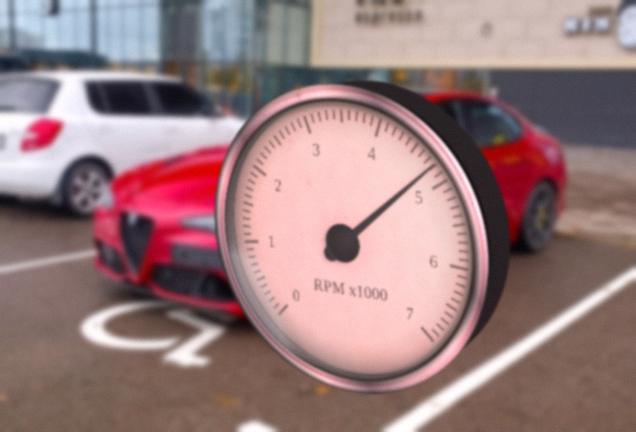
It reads 4800 rpm
